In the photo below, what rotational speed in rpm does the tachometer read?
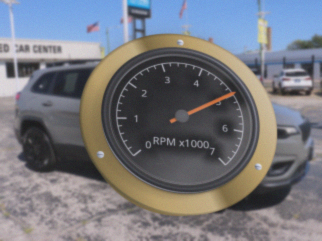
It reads 5000 rpm
